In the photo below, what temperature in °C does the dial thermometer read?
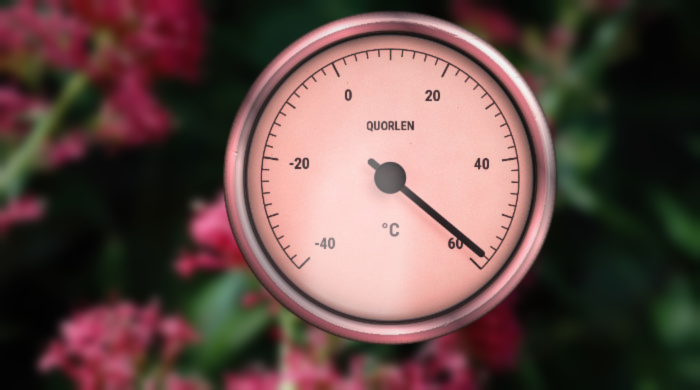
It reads 58 °C
